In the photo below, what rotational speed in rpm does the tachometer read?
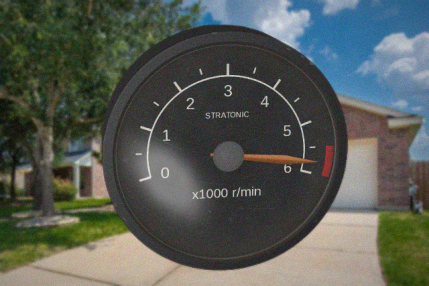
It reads 5750 rpm
